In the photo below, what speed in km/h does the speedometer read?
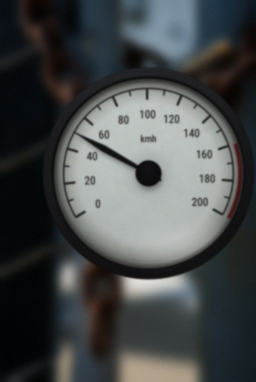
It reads 50 km/h
